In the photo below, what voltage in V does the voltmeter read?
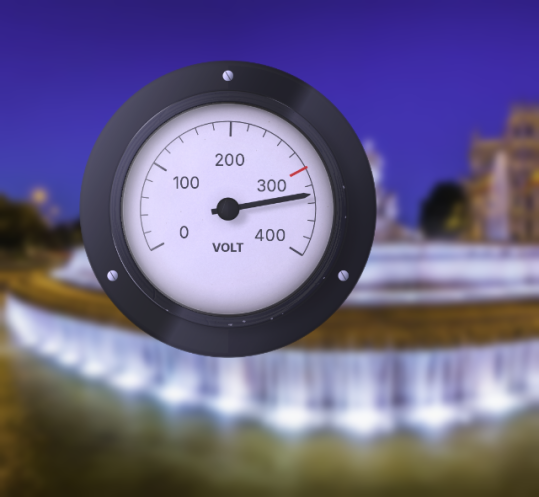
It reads 330 V
